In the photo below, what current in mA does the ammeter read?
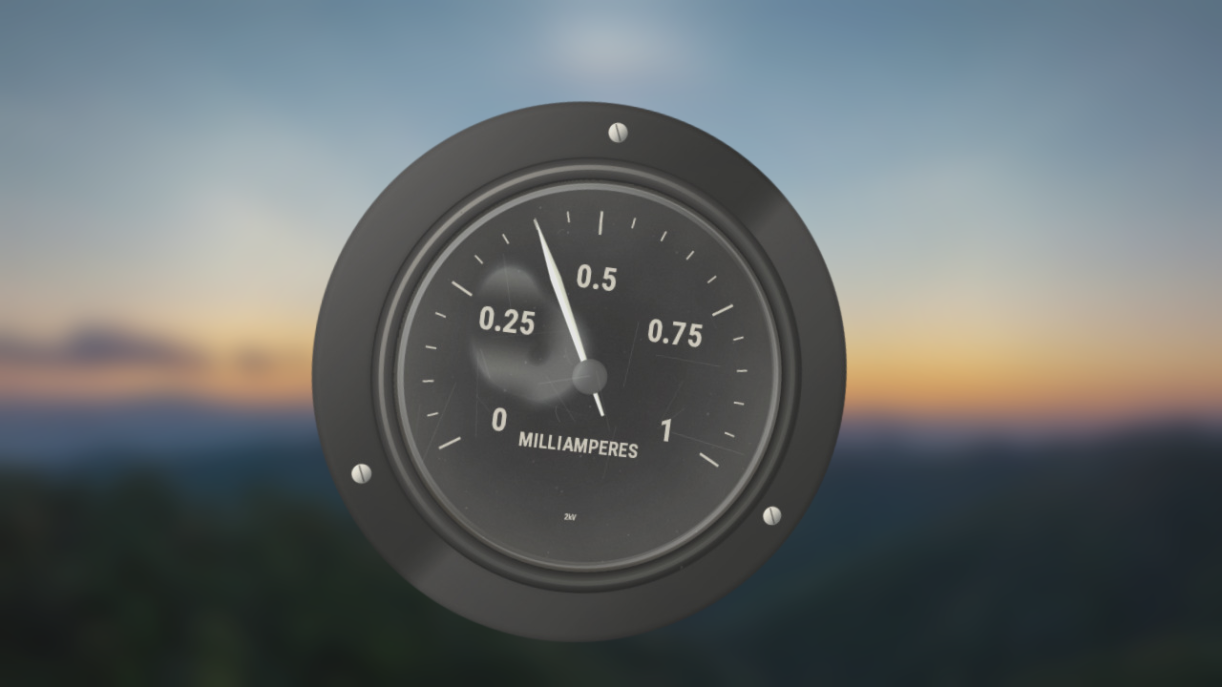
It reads 0.4 mA
